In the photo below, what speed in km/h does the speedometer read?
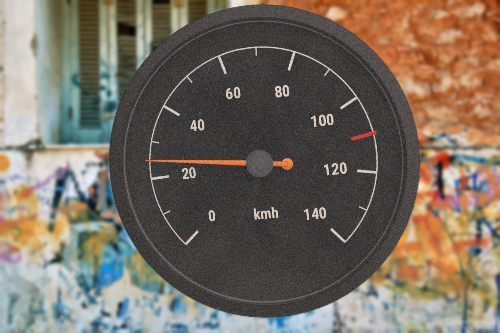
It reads 25 km/h
